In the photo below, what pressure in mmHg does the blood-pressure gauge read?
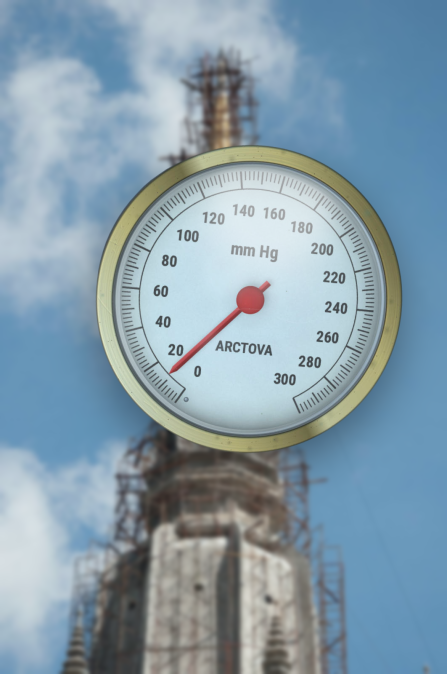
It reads 12 mmHg
